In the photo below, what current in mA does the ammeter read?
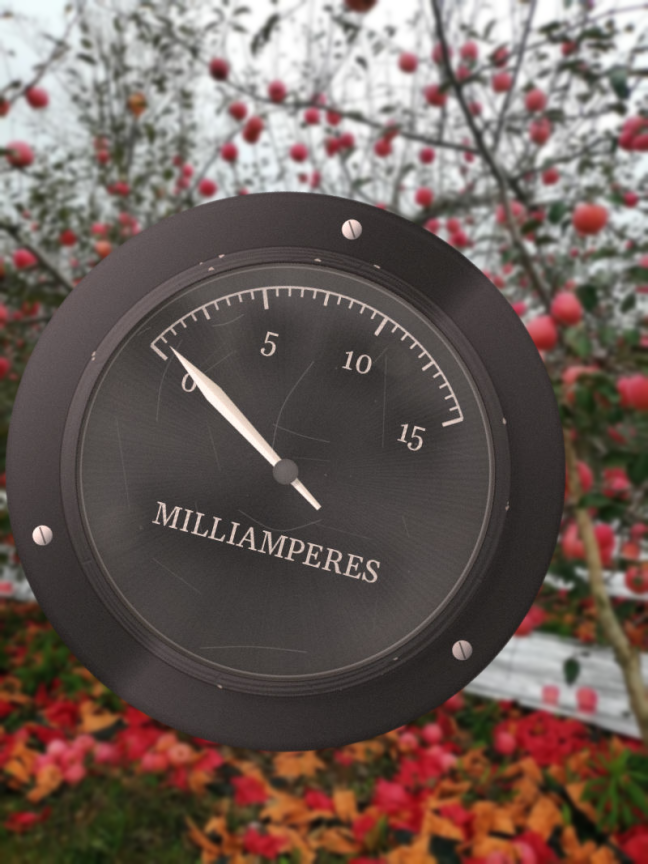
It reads 0.5 mA
